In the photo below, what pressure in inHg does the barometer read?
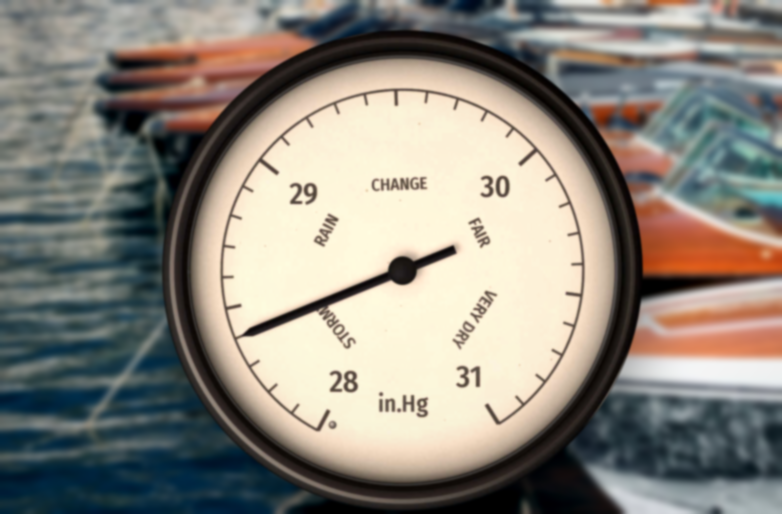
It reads 28.4 inHg
